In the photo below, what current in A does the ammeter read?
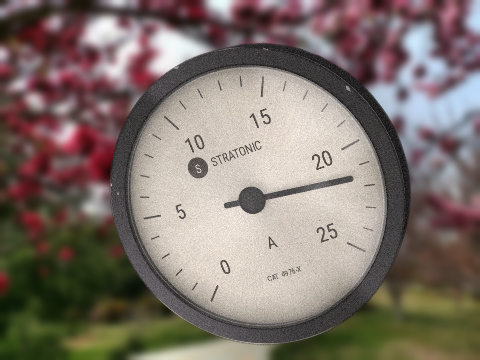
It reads 21.5 A
